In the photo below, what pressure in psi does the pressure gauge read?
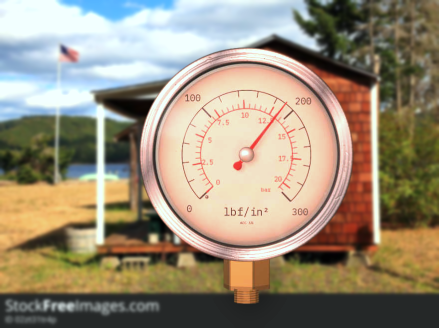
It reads 190 psi
